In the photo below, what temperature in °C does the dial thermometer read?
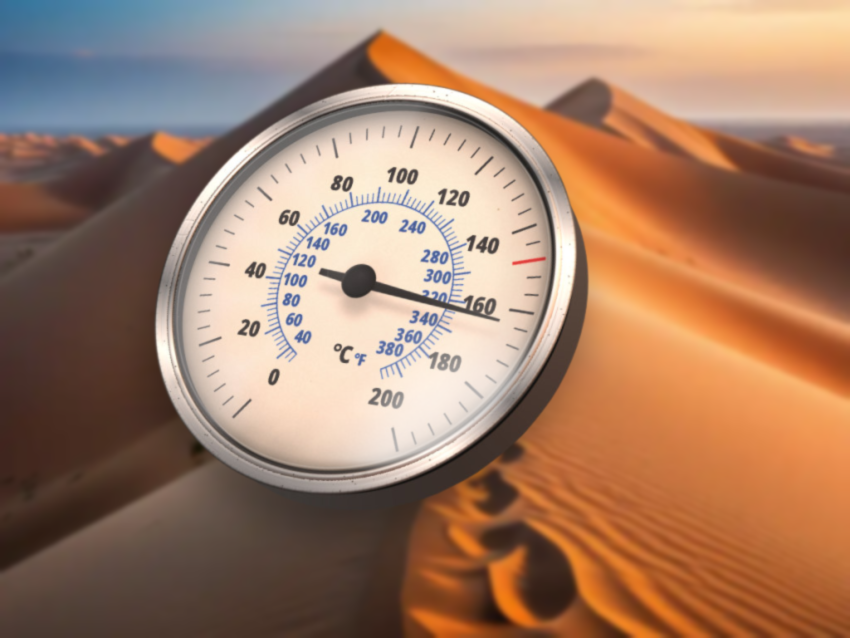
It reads 164 °C
